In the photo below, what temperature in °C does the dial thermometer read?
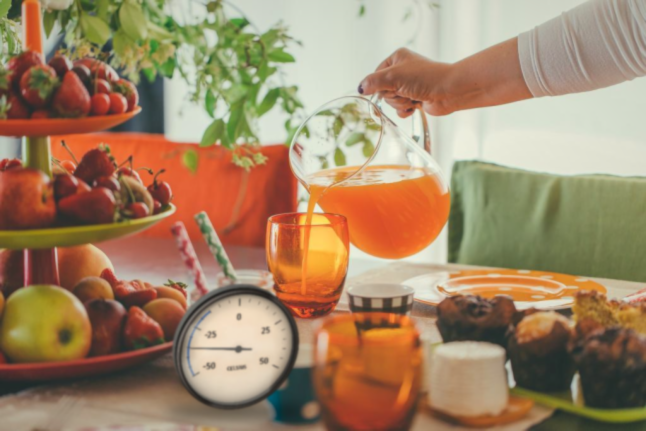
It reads -35 °C
